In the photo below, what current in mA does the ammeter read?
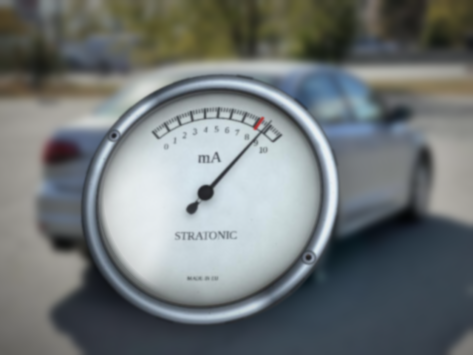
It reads 9 mA
